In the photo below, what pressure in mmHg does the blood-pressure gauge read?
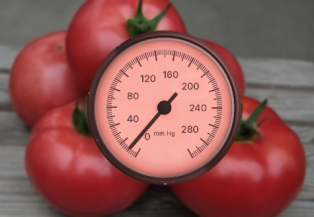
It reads 10 mmHg
